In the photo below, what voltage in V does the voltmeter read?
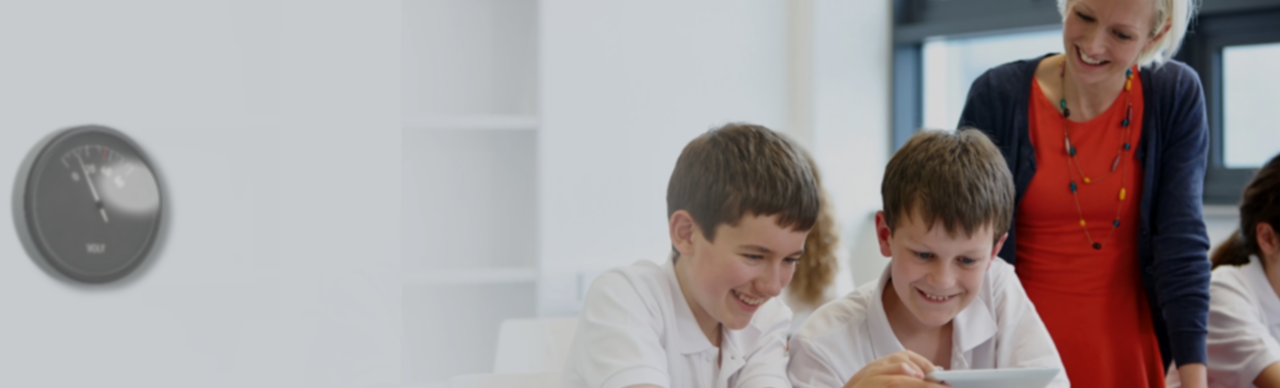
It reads 10 V
